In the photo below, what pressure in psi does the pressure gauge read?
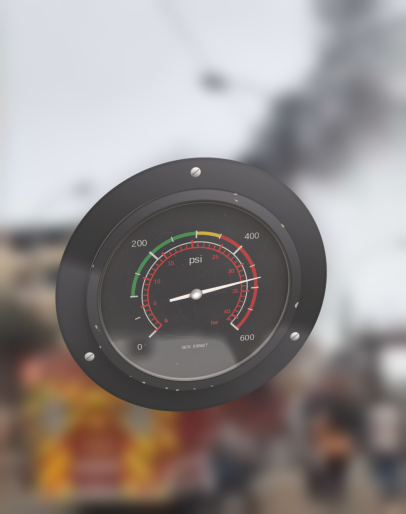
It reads 475 psi
